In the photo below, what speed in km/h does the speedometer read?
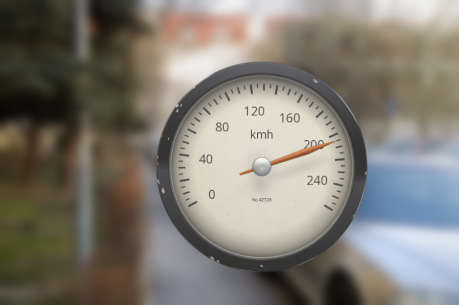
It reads 205 km/h
